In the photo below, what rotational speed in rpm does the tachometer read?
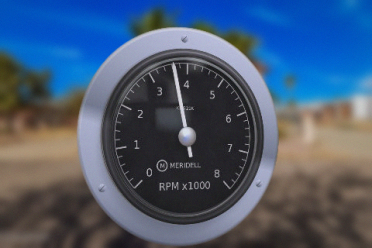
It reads 3600 rpm
